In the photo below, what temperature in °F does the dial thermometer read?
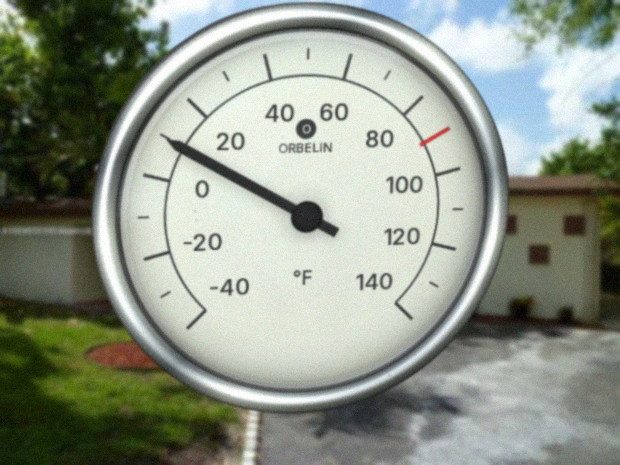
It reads 10 °F
